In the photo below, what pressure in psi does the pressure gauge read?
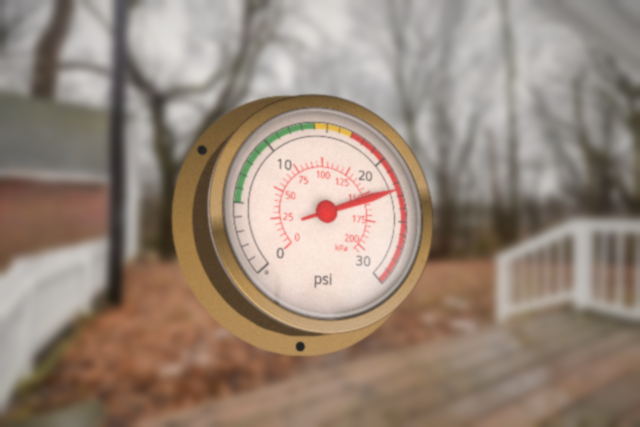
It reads 22.5 psi
